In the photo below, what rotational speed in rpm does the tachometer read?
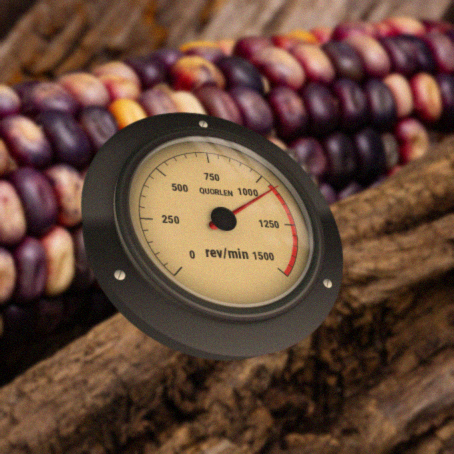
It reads 1075 rpm
